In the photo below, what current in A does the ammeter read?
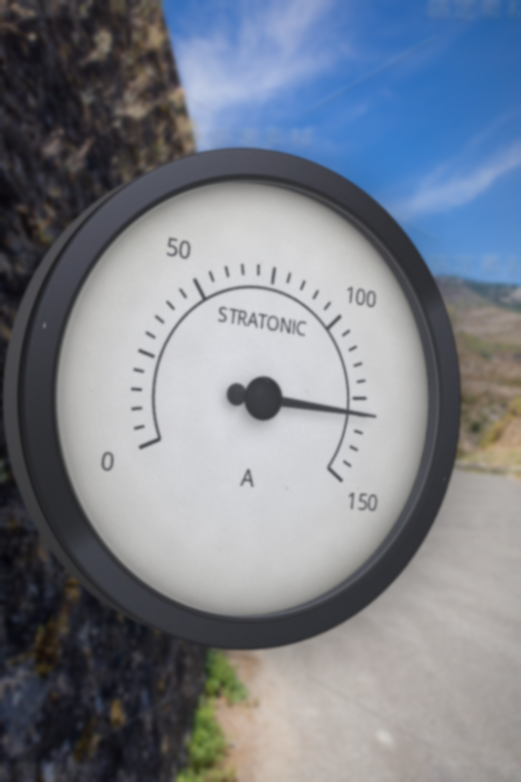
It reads 130 A
